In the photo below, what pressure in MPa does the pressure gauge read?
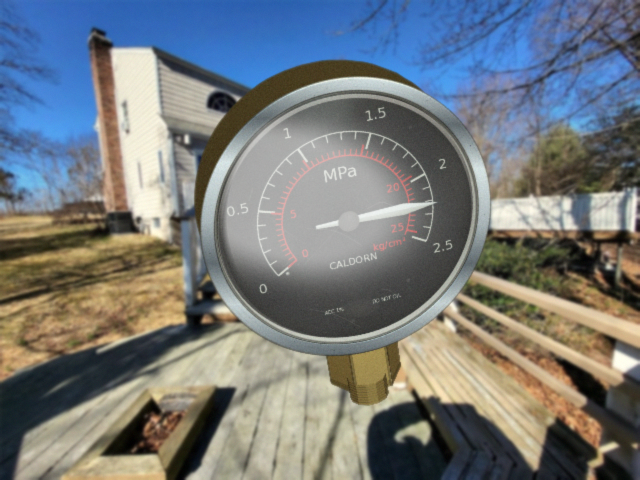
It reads 2.2 MPa
